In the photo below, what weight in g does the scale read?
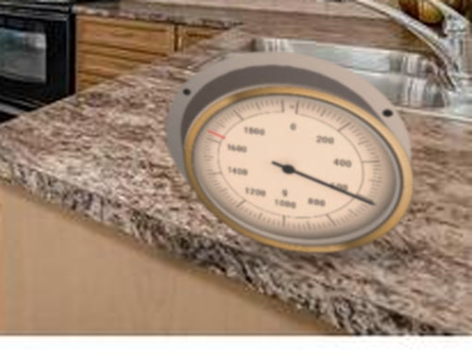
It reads 600 g
